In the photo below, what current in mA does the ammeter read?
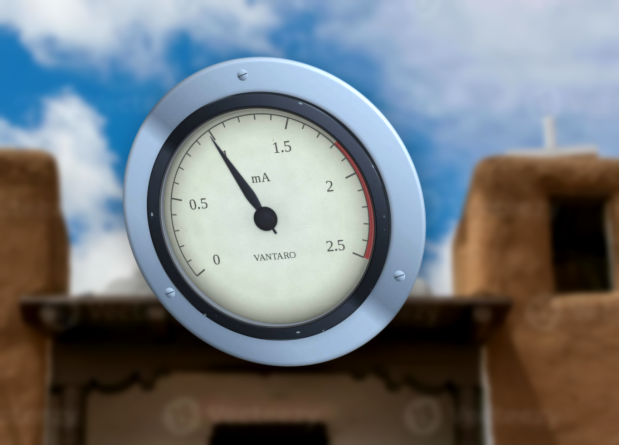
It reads 1 mA
